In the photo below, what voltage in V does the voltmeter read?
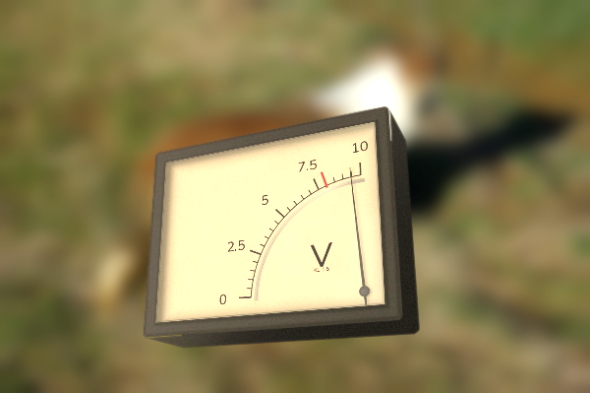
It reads 9.5 V
